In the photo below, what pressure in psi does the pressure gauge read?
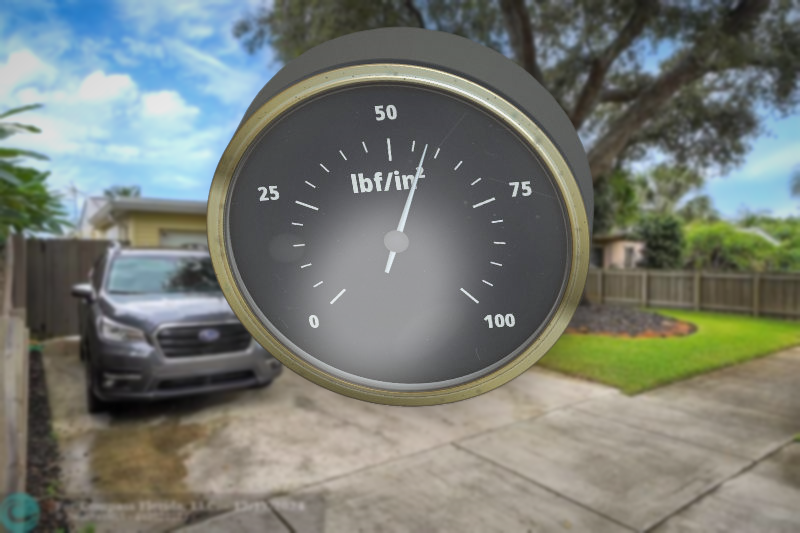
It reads 57.5 psi
